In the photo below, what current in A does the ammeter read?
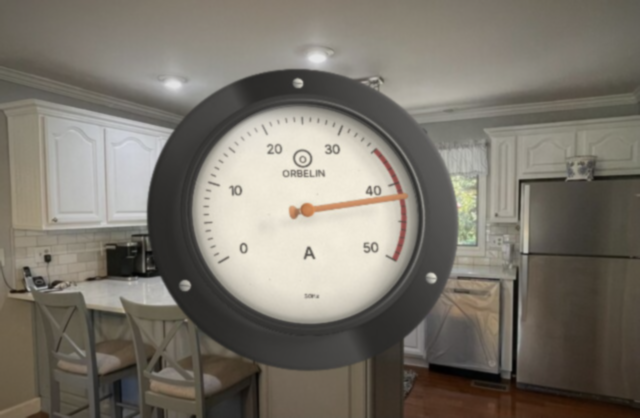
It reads 42 A
